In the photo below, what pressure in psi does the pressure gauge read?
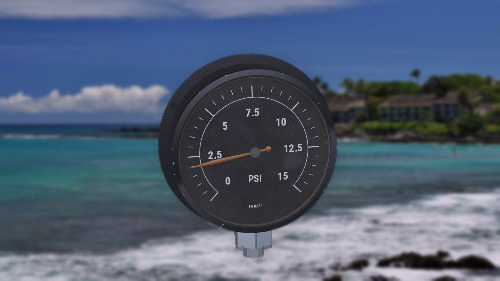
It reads 2 psi
